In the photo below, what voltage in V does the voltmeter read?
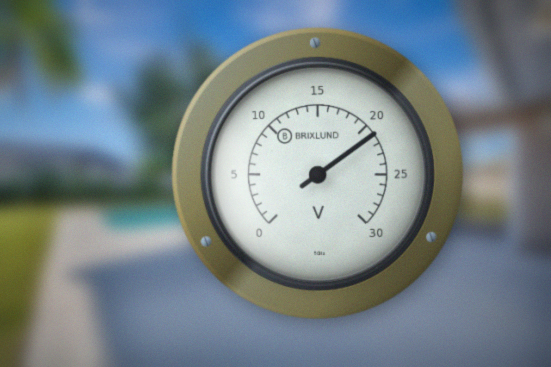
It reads 21 V
